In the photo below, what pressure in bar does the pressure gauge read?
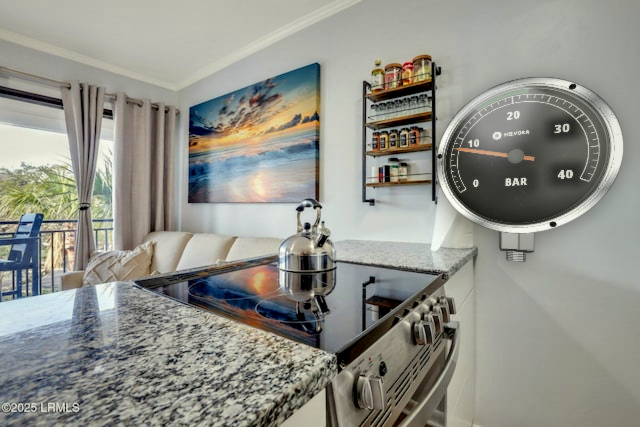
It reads 8 bar
